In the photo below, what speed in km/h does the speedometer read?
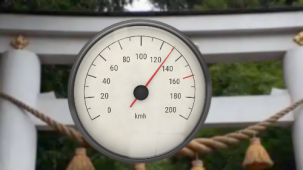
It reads 130 km/h
